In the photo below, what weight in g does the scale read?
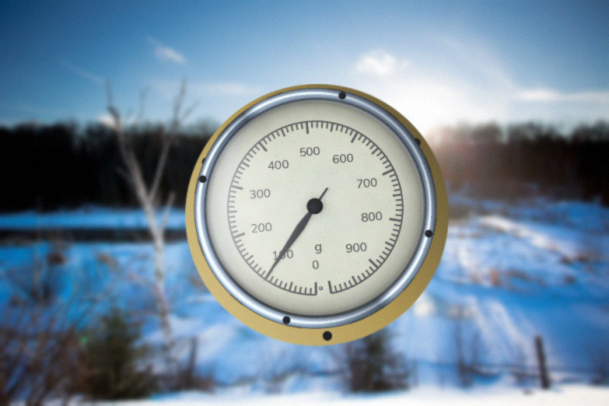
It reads 100 g
